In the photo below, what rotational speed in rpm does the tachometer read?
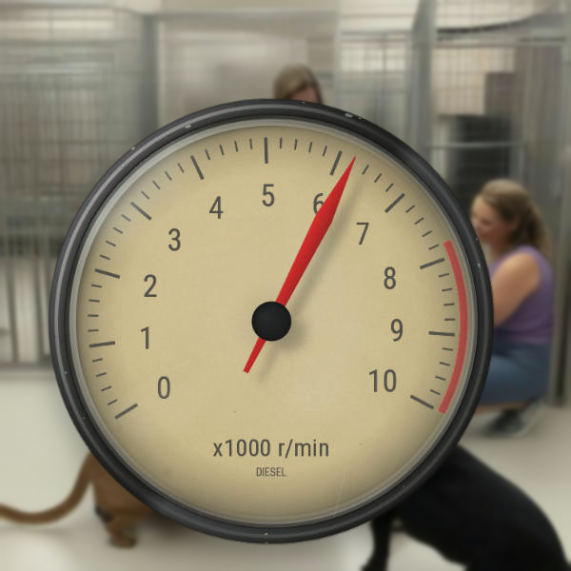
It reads 6200 rpm
